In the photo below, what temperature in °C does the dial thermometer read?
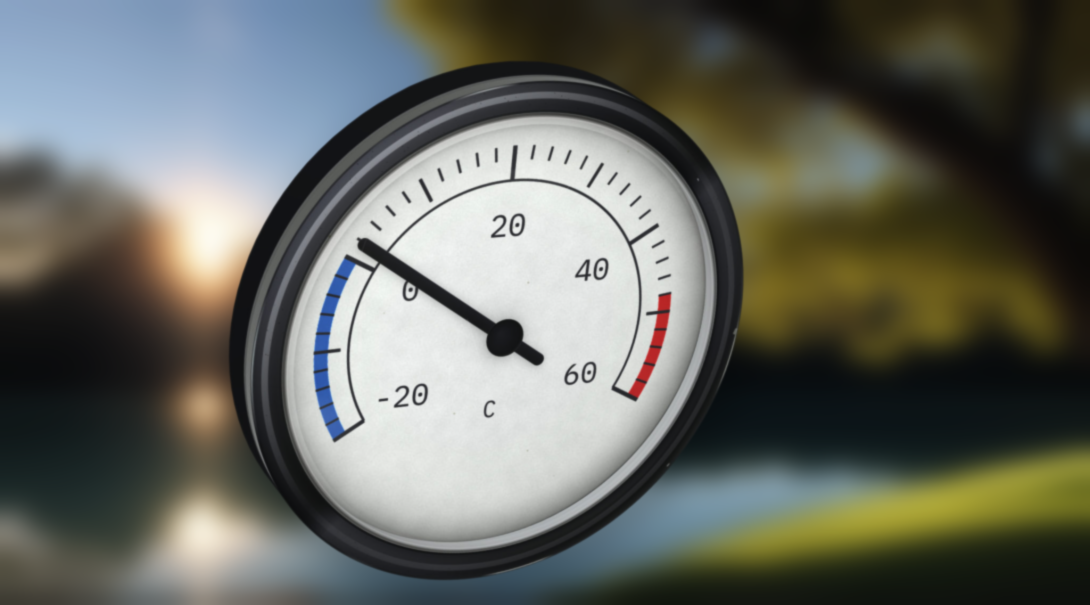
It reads 2 °C
